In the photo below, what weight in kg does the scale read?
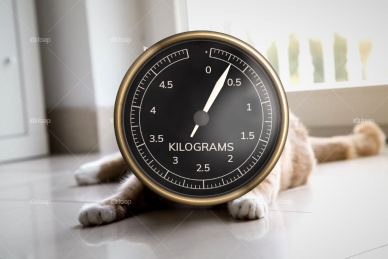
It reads 0.3 kg
